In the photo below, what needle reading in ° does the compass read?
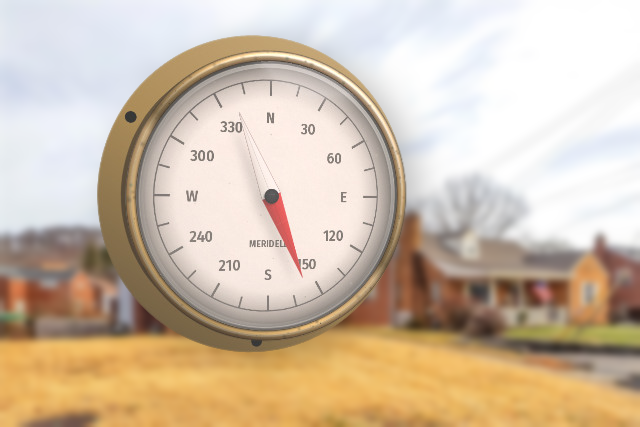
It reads 157.5 °
